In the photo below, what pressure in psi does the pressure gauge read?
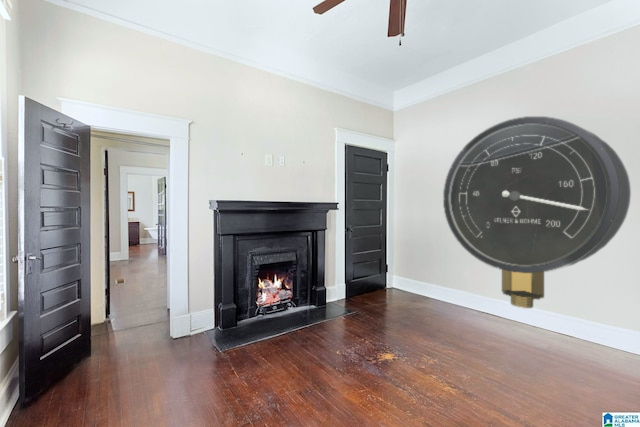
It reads 180 psi
